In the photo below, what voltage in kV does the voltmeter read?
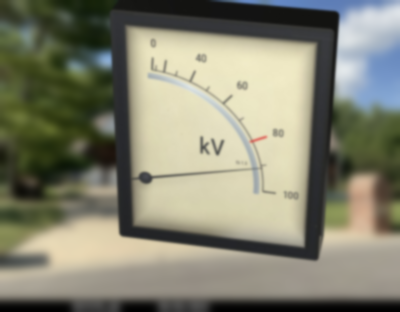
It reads 90 kV
